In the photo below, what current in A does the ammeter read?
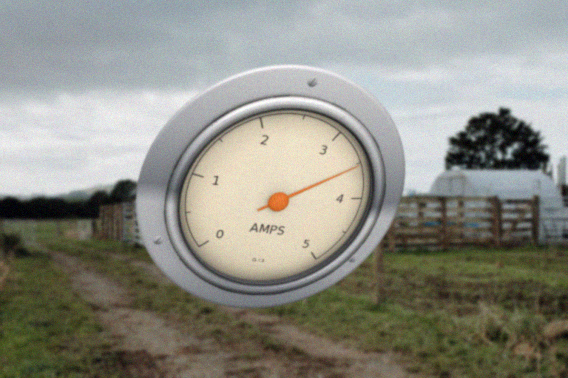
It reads 3.5 A
